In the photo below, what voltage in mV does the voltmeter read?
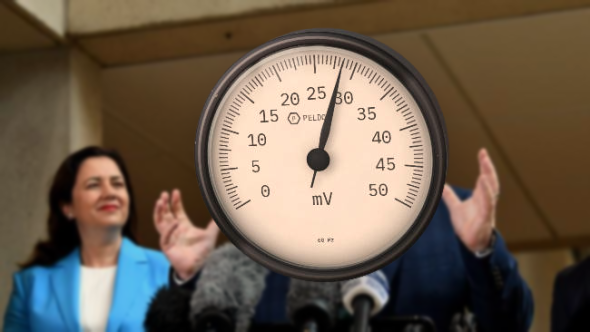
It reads 28.5 mV
